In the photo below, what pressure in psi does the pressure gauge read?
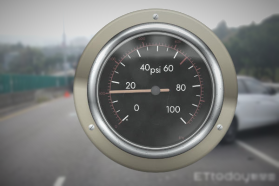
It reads 15 psi
